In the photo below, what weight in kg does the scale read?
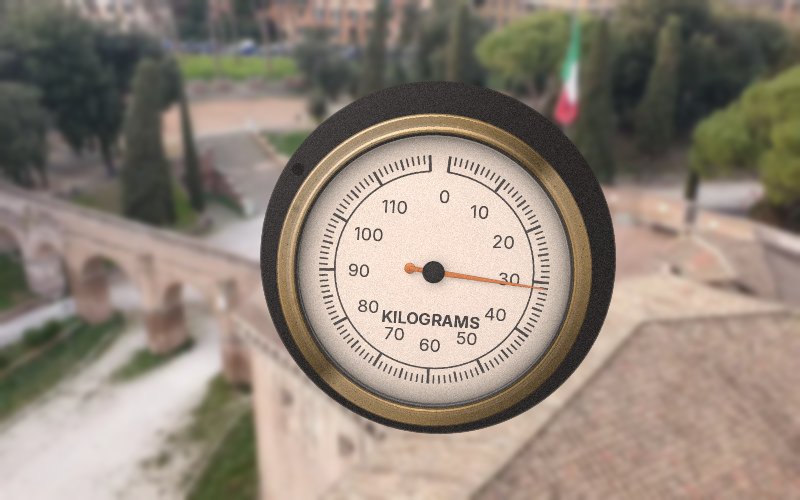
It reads 31 kg
